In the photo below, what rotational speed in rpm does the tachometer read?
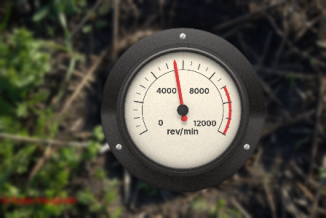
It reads 5500 rpm
